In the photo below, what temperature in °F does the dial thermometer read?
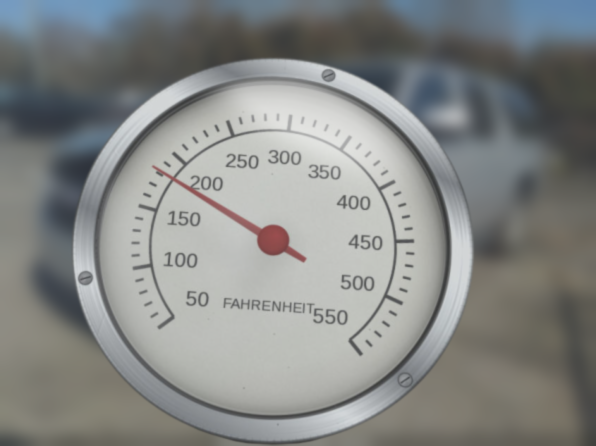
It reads 180 °F
